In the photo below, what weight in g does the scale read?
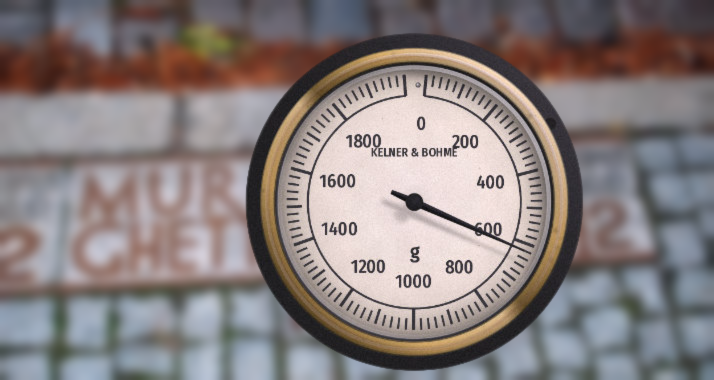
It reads 620 g
